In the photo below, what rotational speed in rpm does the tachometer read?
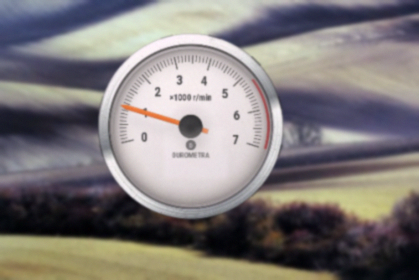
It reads 1000 rpm
